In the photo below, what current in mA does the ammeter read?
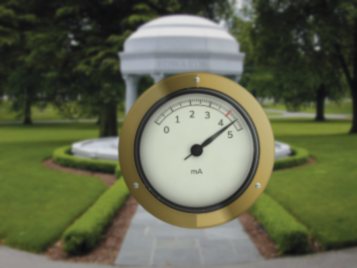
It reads 4.5 mA
